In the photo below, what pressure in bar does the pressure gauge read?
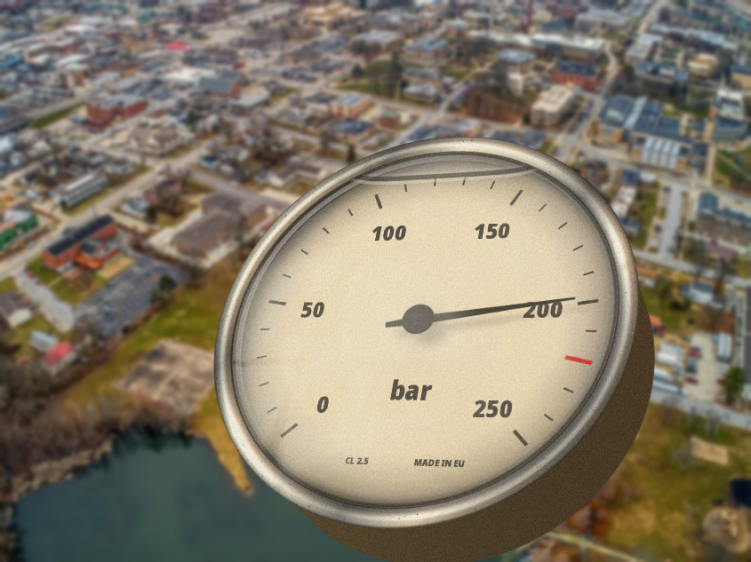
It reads 200 bar
